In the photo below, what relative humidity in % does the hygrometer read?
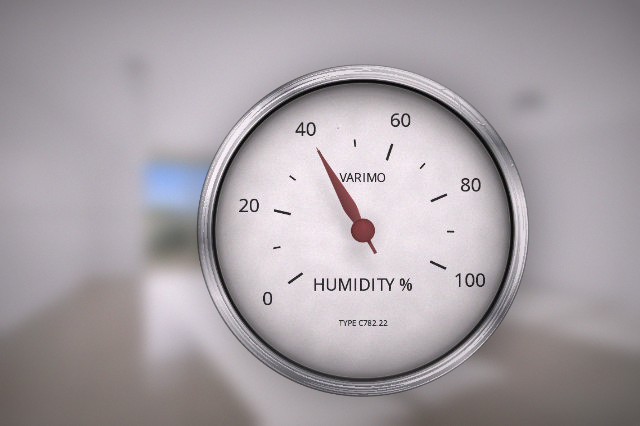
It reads 40 %
